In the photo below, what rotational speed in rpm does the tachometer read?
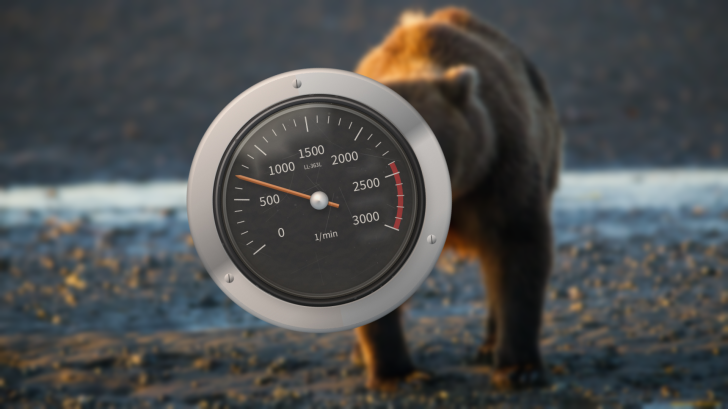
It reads 700 rpm
